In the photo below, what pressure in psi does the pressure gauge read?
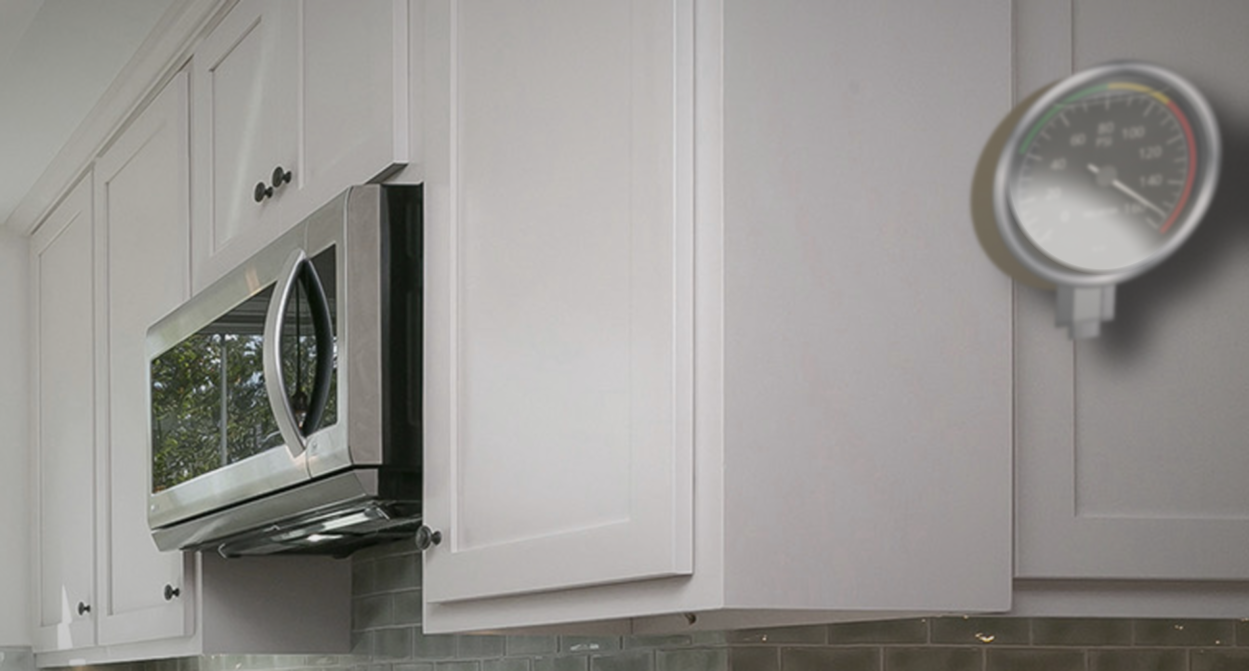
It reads 155 psi
